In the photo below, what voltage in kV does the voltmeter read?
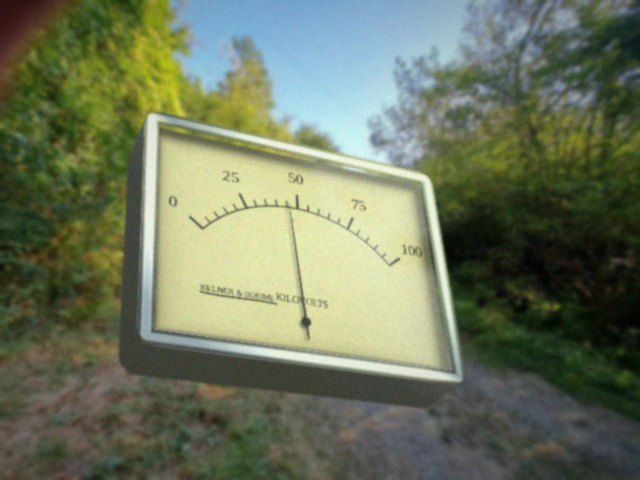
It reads 45 kV
